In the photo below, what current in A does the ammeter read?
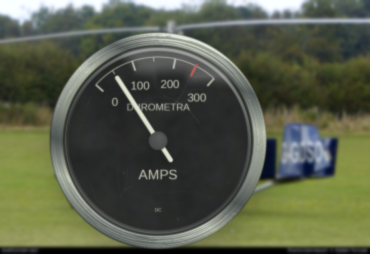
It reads 50 A
